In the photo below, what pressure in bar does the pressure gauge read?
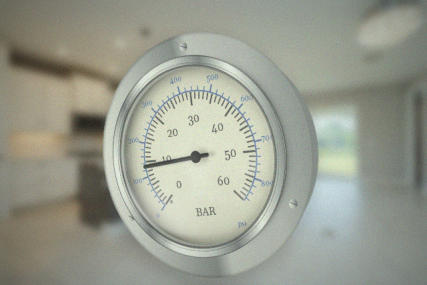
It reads 9 bar
